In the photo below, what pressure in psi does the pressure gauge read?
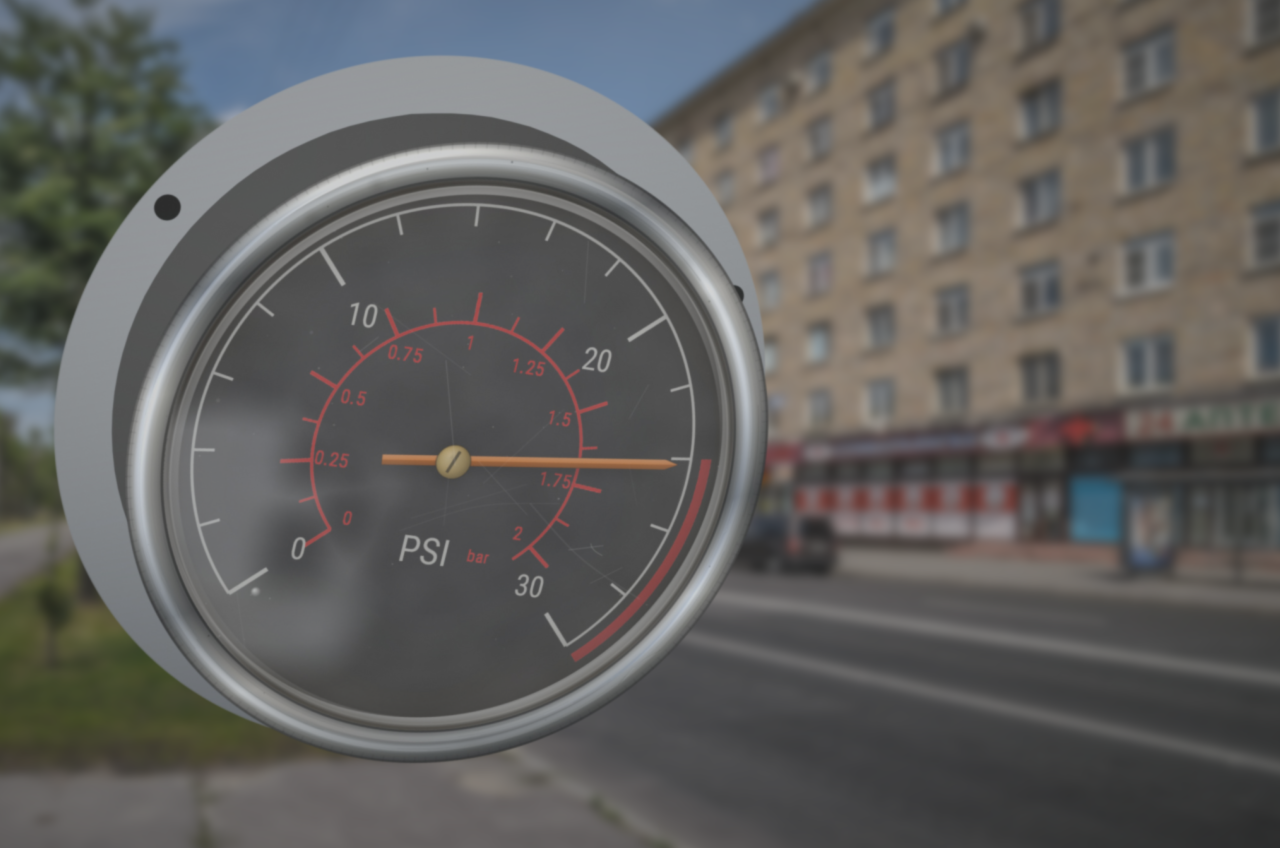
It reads 24 psi
